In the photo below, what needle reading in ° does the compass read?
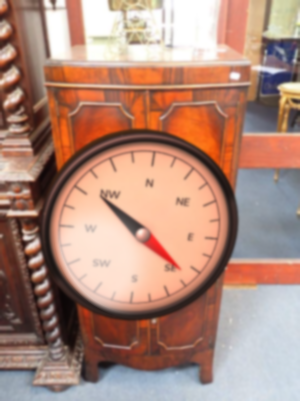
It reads 127.5 °
